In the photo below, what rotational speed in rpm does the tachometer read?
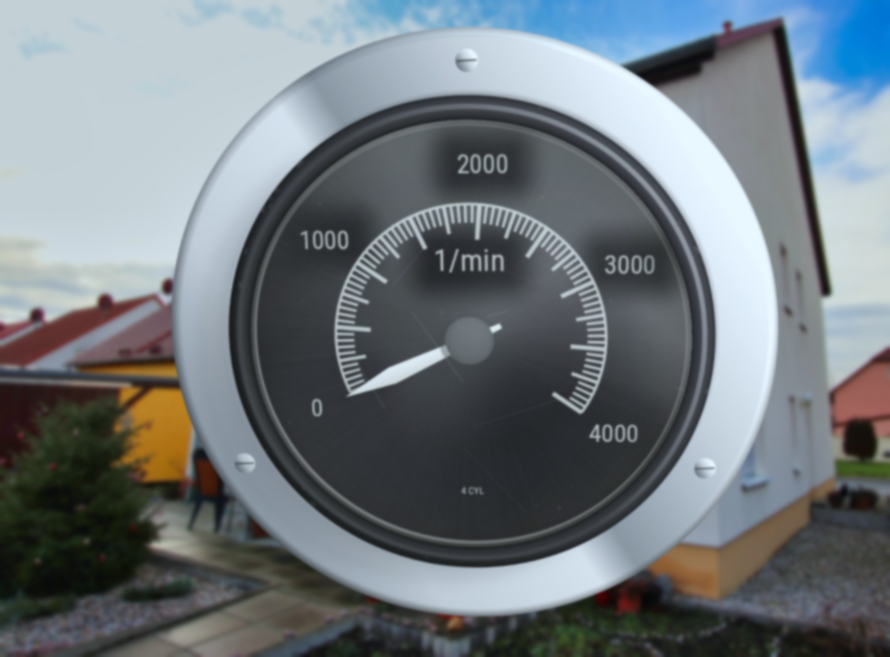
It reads 0 rpm
